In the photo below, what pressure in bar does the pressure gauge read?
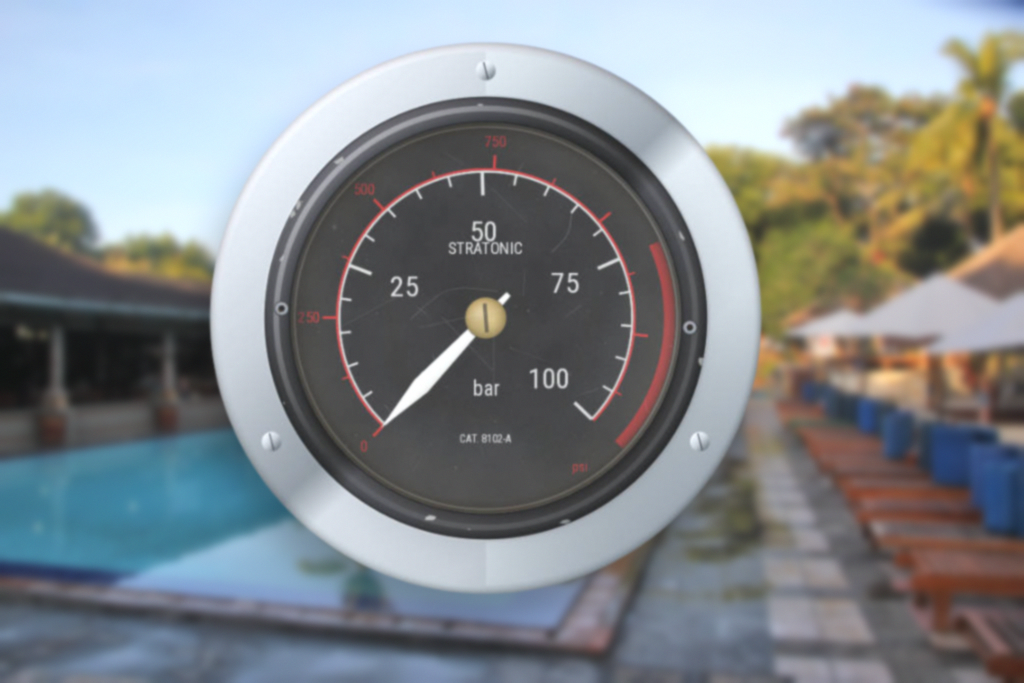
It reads 0 bar
